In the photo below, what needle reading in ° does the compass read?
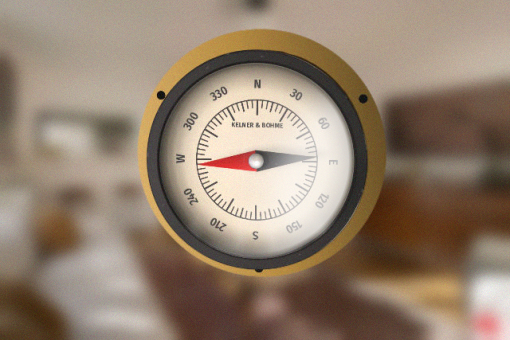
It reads 265 °
